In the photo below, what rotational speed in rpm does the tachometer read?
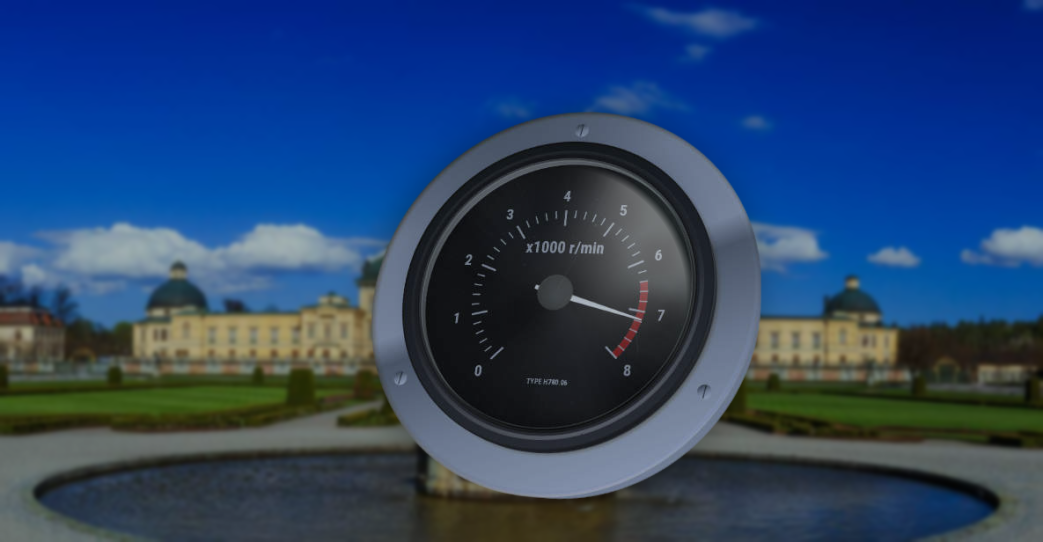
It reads 7200 rpm
